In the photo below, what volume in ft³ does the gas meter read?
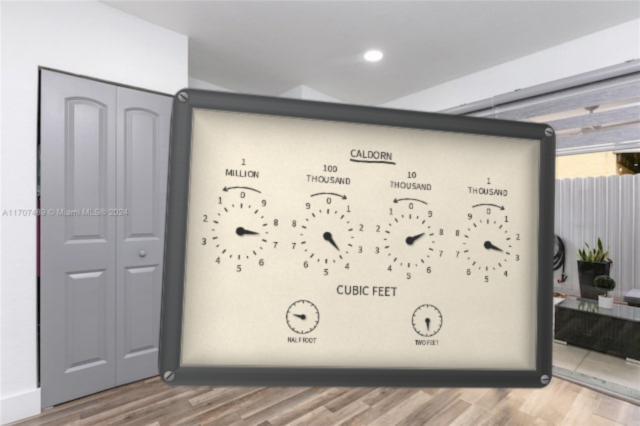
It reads 738300 ft³
